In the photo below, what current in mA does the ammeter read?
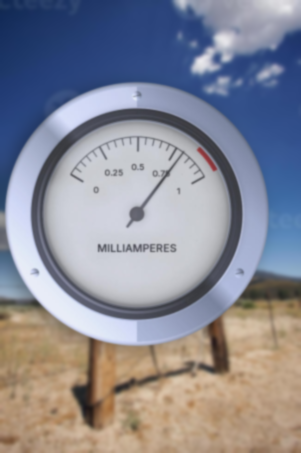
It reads 0.8 mA
